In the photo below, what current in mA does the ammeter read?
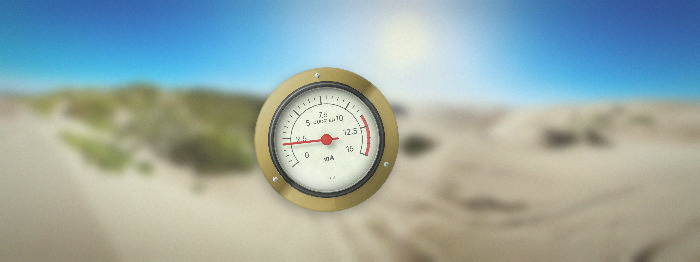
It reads 2 mA
